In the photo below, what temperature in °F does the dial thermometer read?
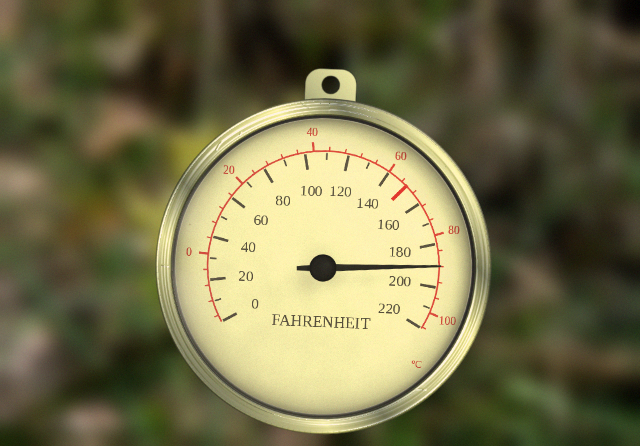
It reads 190 °F
